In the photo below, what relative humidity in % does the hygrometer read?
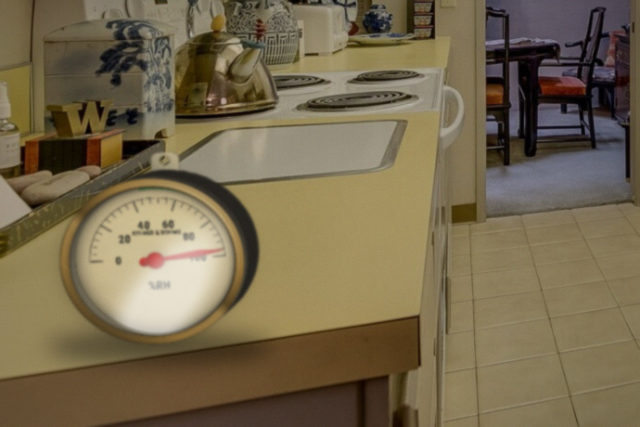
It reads 96 %
